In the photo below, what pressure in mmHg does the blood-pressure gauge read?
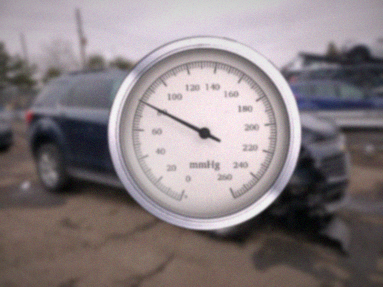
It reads 80 mmHg
